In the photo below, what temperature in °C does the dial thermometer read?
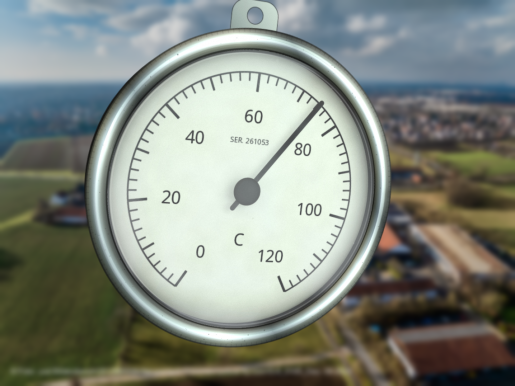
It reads 74 °C
